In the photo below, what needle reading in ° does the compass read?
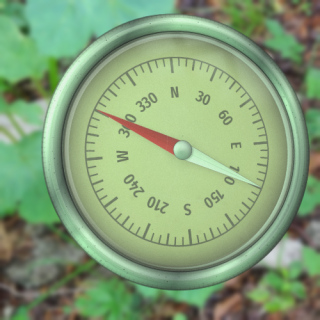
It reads 300 °
